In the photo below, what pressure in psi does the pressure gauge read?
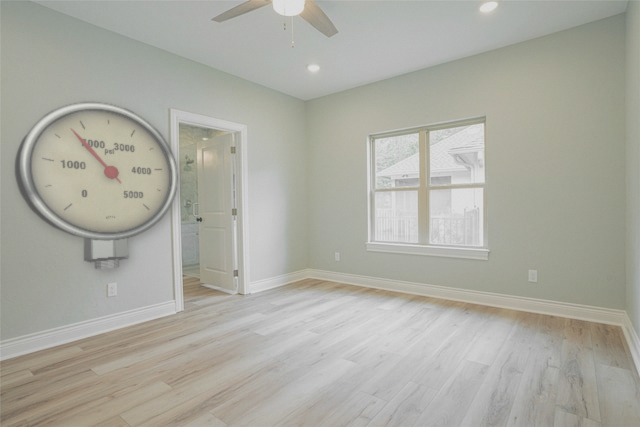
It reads 1750 psi
